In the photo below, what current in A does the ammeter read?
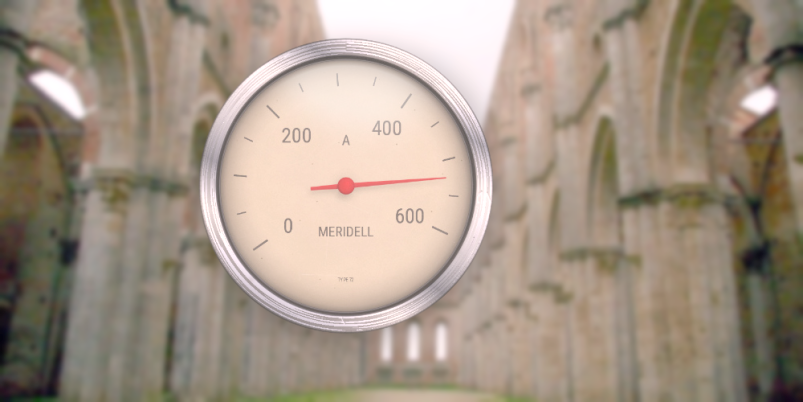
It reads 525 A
